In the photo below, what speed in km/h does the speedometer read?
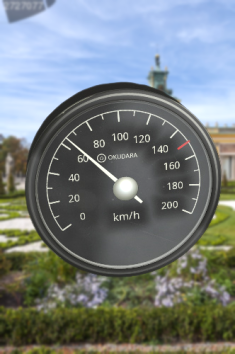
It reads 65 km/h
